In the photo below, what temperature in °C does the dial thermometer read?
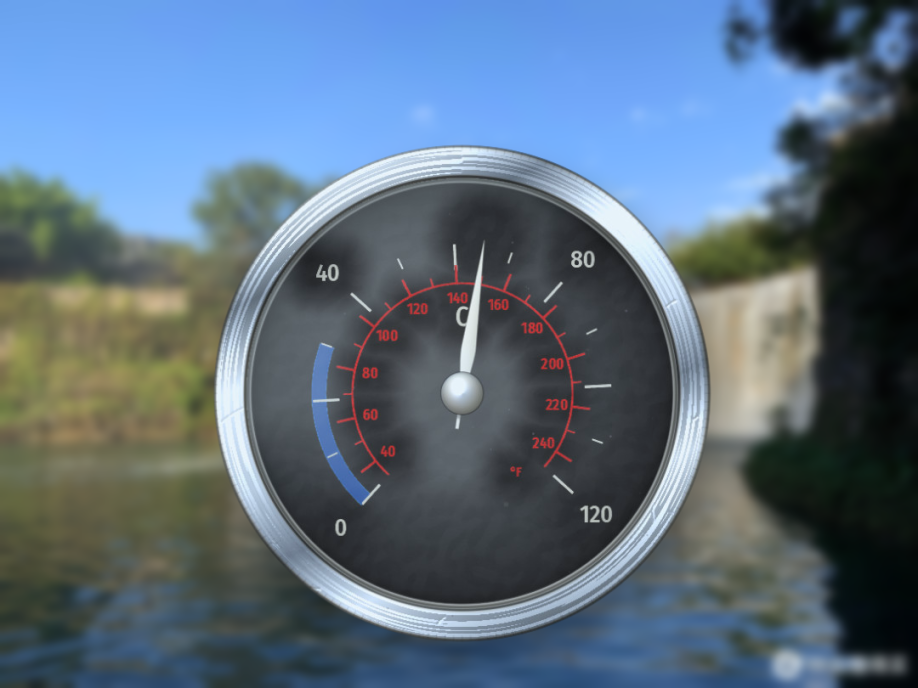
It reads 65 °C
